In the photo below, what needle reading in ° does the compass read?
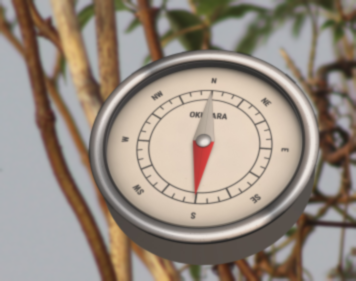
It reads 180 °
